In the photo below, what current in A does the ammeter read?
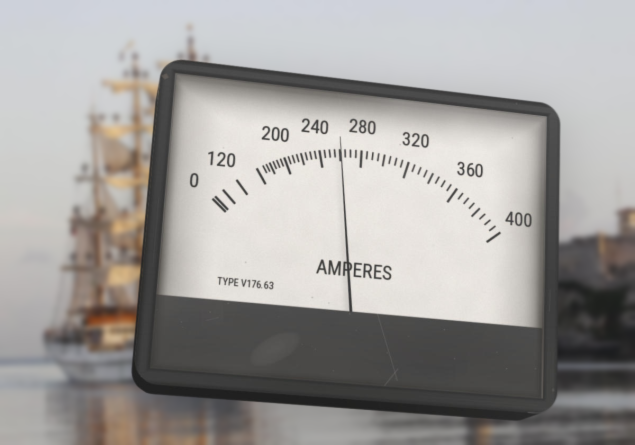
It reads 260 A
